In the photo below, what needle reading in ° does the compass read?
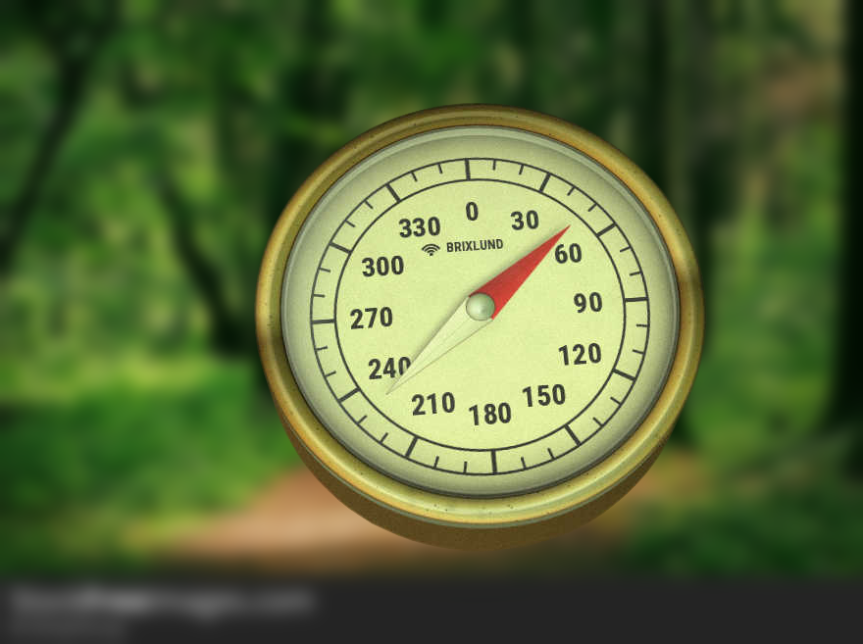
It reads 50 °
